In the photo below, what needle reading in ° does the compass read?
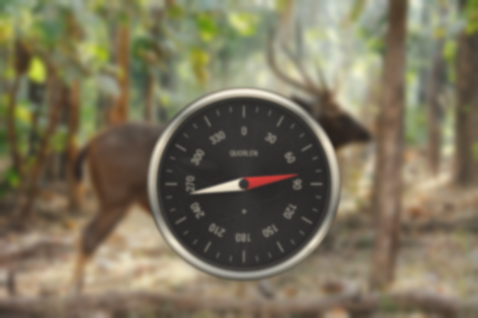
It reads 80 °
